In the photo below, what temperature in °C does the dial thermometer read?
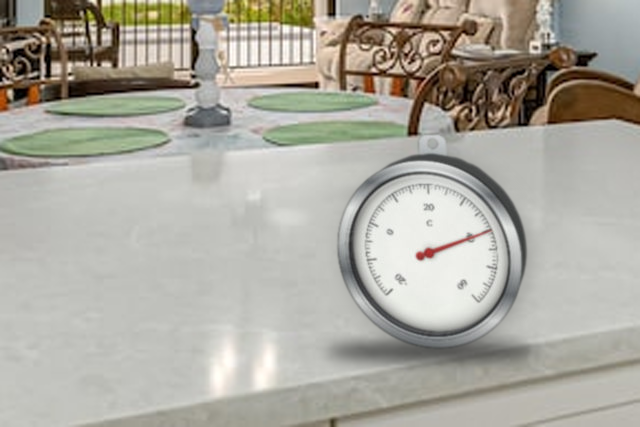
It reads 40 °C
